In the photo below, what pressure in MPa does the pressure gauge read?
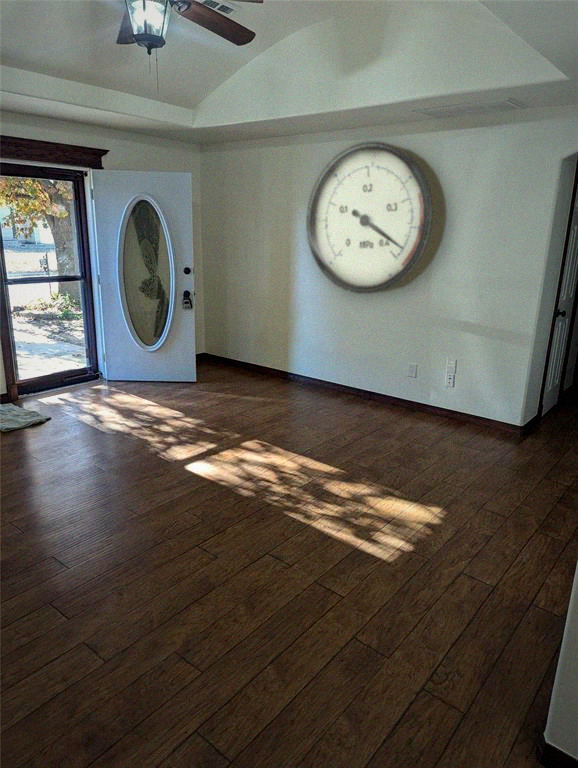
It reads 0.38 MPa
